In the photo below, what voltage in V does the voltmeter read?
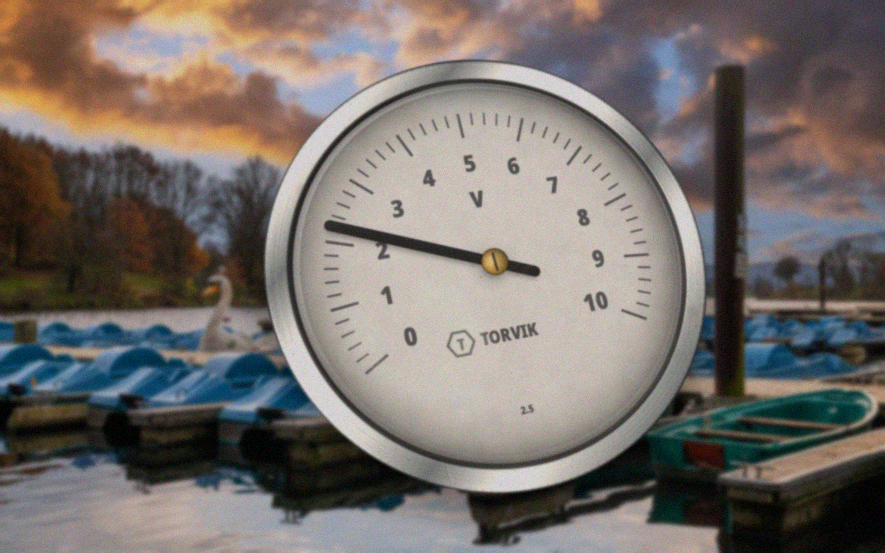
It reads 2.2 V
